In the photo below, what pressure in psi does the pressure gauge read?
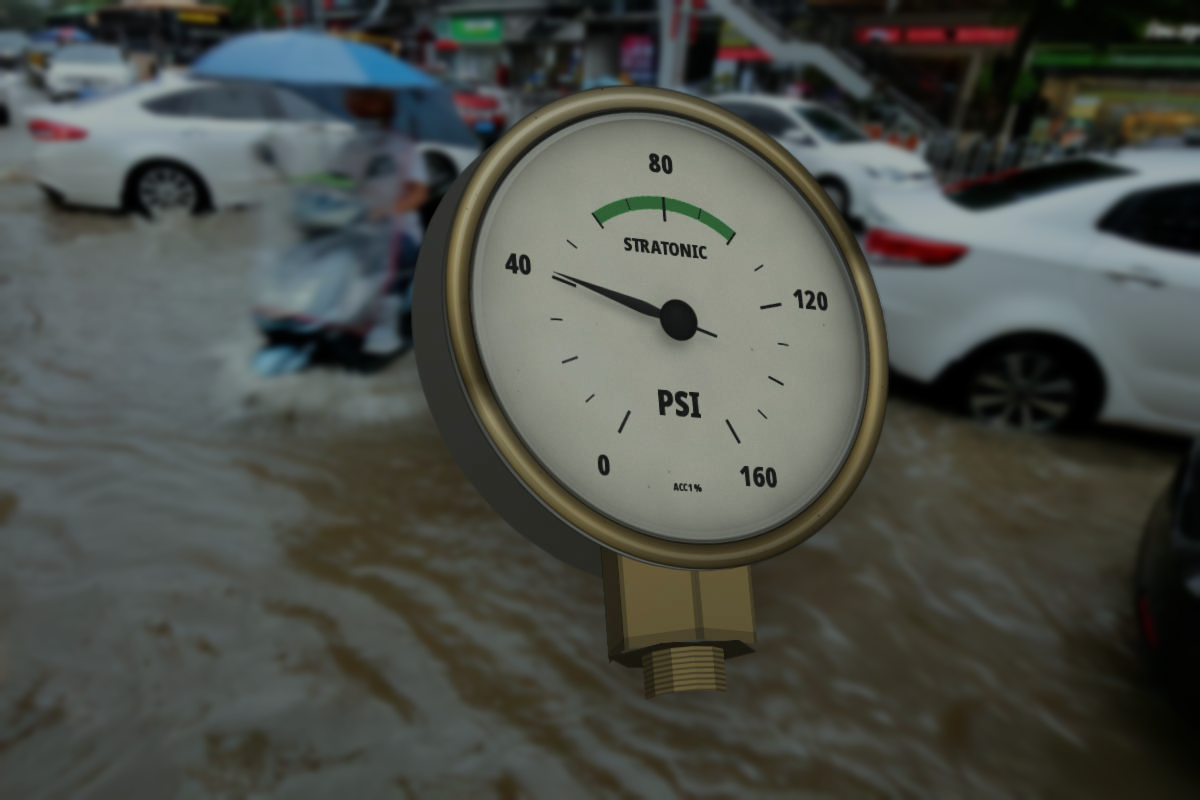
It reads 40 psi
